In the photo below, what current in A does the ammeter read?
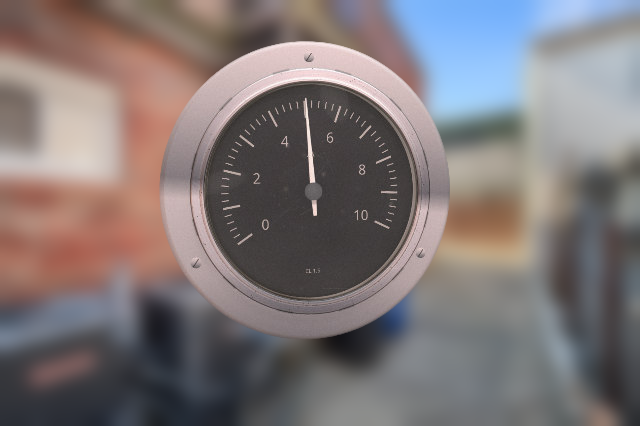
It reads 5 A
